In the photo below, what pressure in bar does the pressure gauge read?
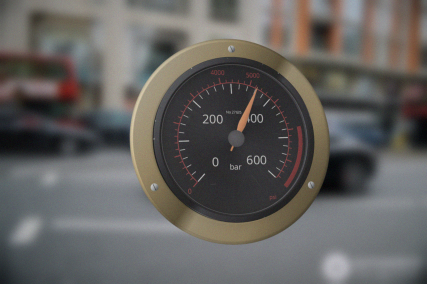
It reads 360 bar
